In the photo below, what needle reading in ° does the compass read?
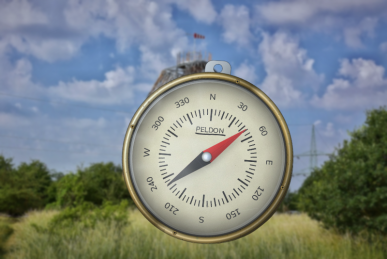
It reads 50 °
